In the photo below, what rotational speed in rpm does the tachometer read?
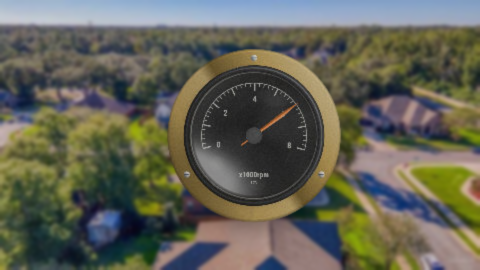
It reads 6000 rpm
